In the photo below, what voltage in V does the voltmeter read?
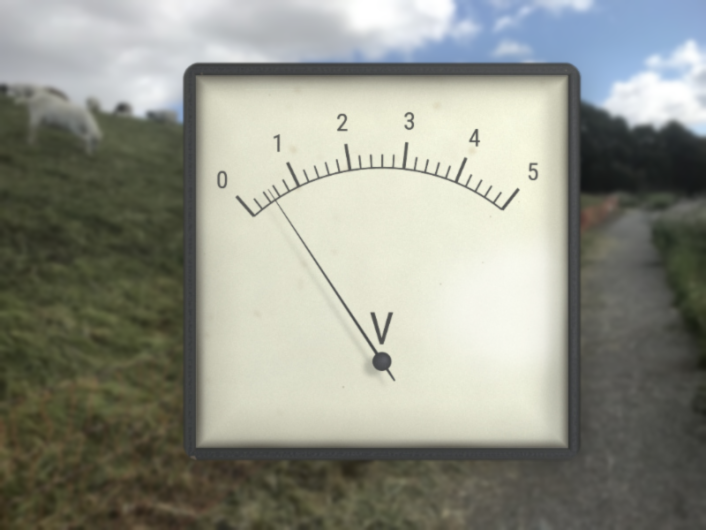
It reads 0.5 V
